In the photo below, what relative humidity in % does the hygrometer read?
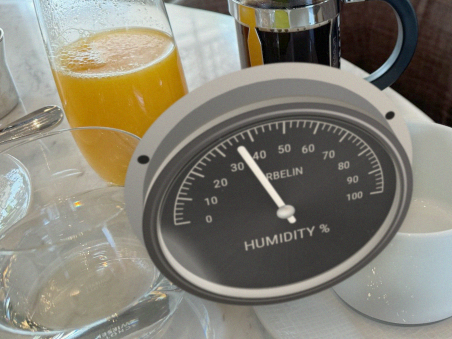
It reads 36 %
